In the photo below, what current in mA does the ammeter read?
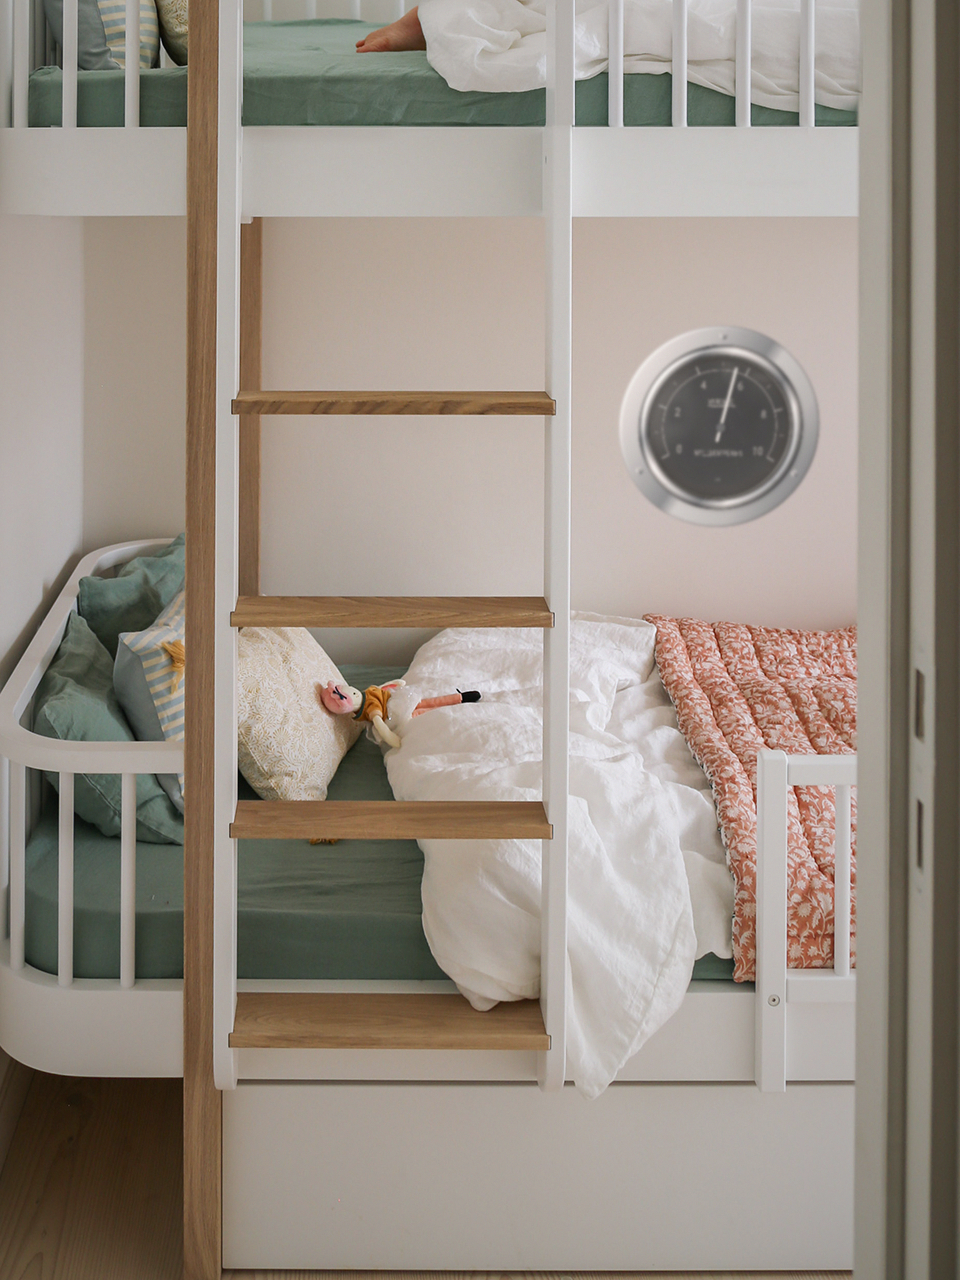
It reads 5.5 mA
